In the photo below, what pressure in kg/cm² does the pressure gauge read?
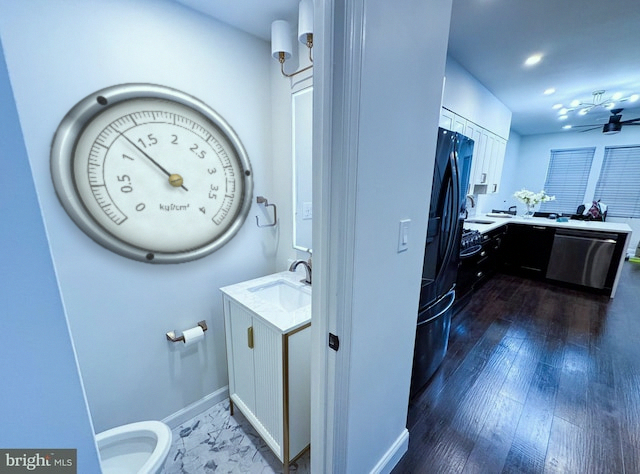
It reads 1.25 kg/cm²
